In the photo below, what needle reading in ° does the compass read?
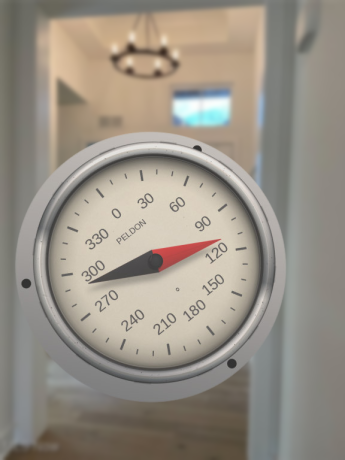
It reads 110 °
